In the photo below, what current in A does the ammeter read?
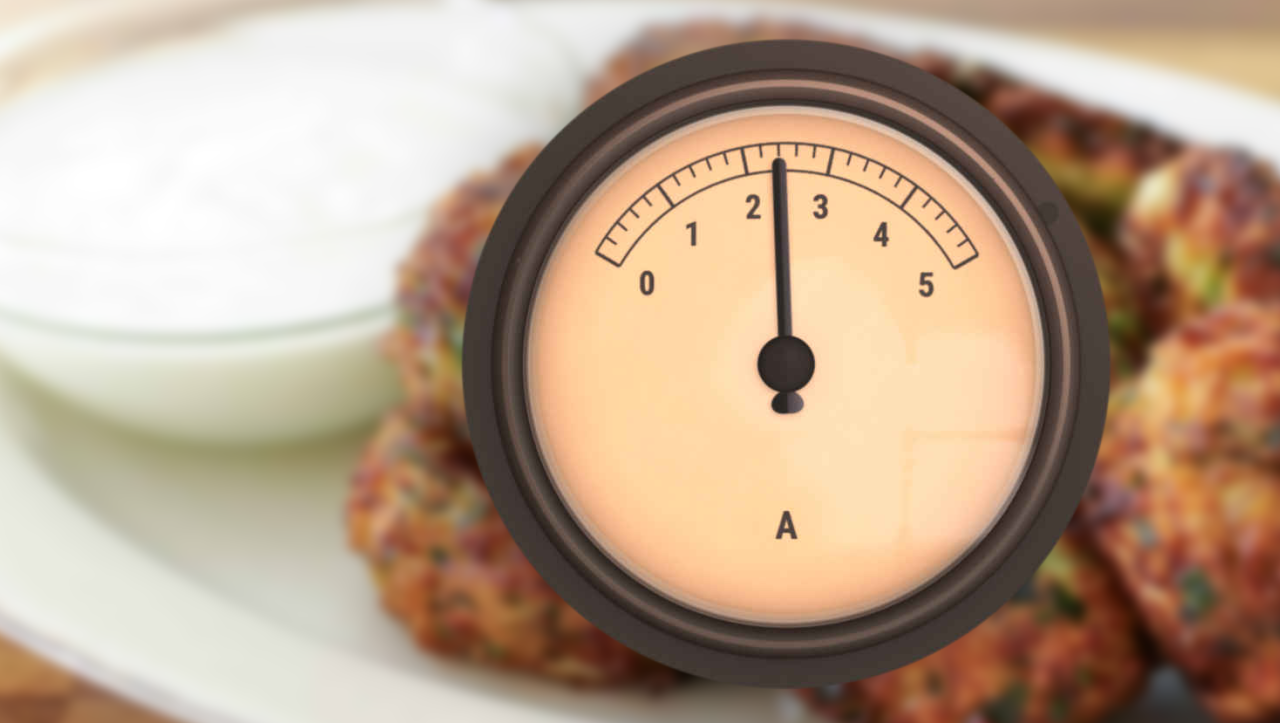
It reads 2.4 A
